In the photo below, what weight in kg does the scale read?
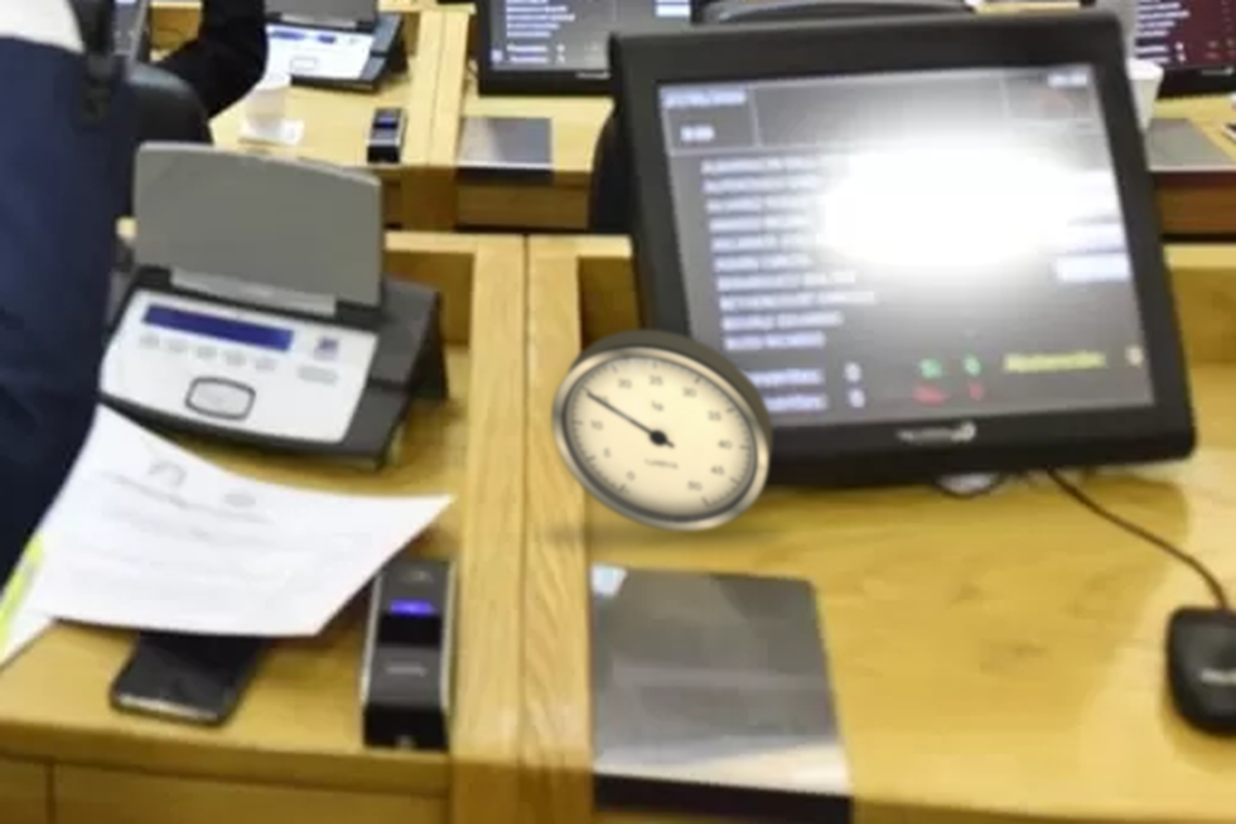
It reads 15 kg
